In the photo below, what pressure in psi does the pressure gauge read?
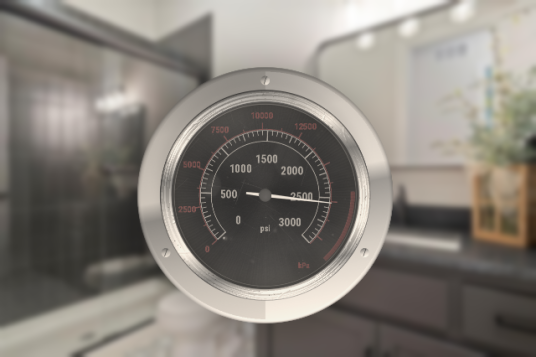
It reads 2550 psi
